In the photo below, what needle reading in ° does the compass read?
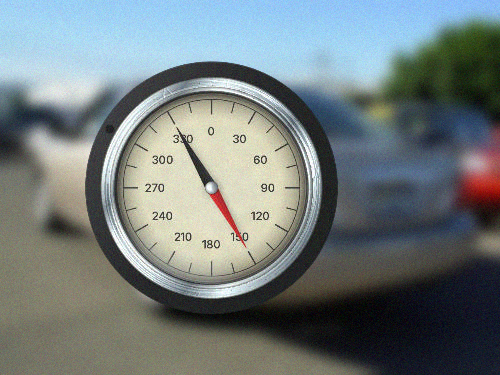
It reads 150 °
